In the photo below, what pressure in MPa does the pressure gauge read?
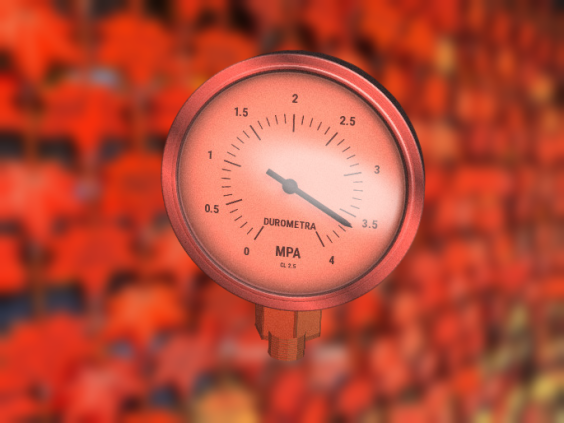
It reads 3.6 MPa
